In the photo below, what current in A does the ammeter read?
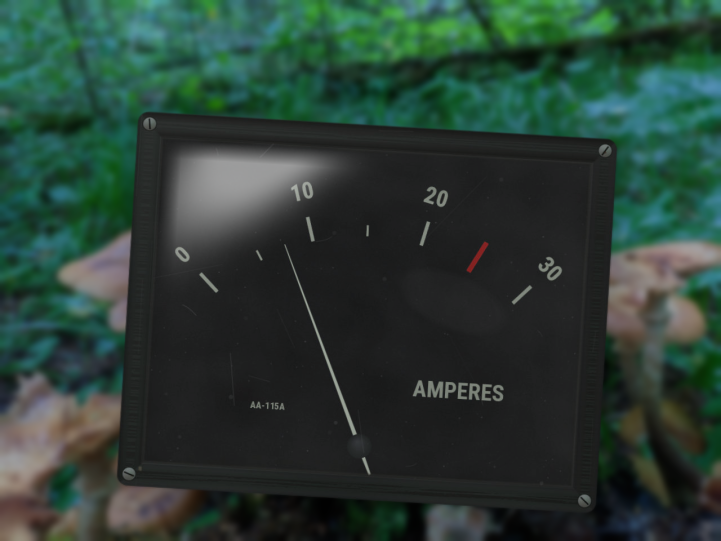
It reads 7.5 A
